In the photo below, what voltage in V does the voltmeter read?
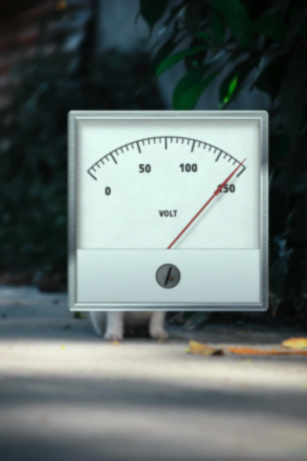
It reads 145 V
